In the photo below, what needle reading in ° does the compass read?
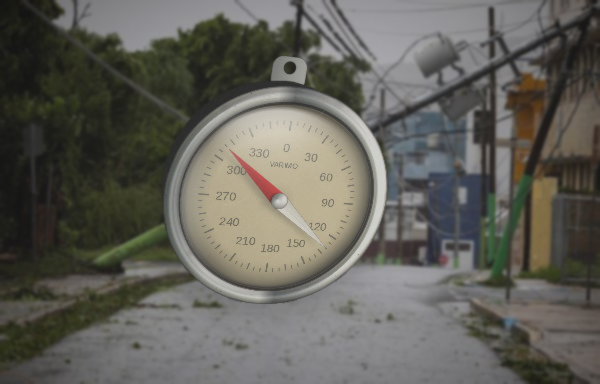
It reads 310 °
